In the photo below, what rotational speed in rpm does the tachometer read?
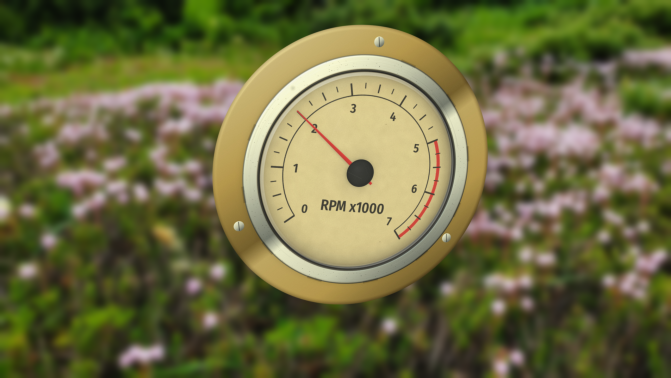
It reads 2000 rpm
